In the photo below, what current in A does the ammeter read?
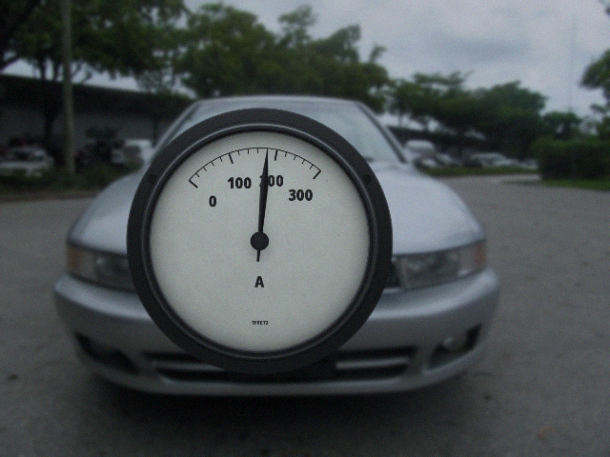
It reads 180 A
